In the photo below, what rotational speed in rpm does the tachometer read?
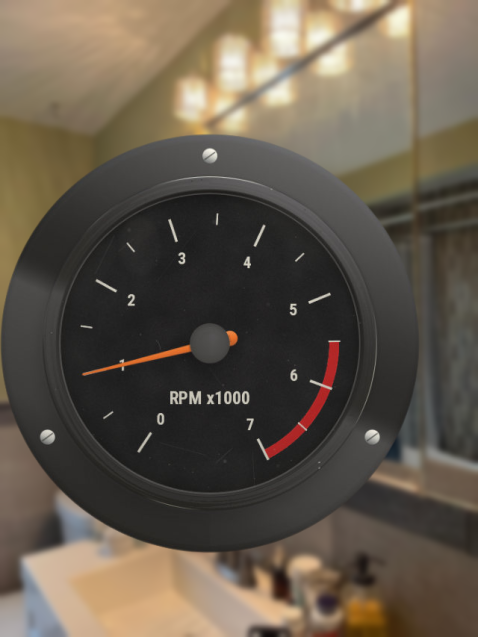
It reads 1000 rpm
